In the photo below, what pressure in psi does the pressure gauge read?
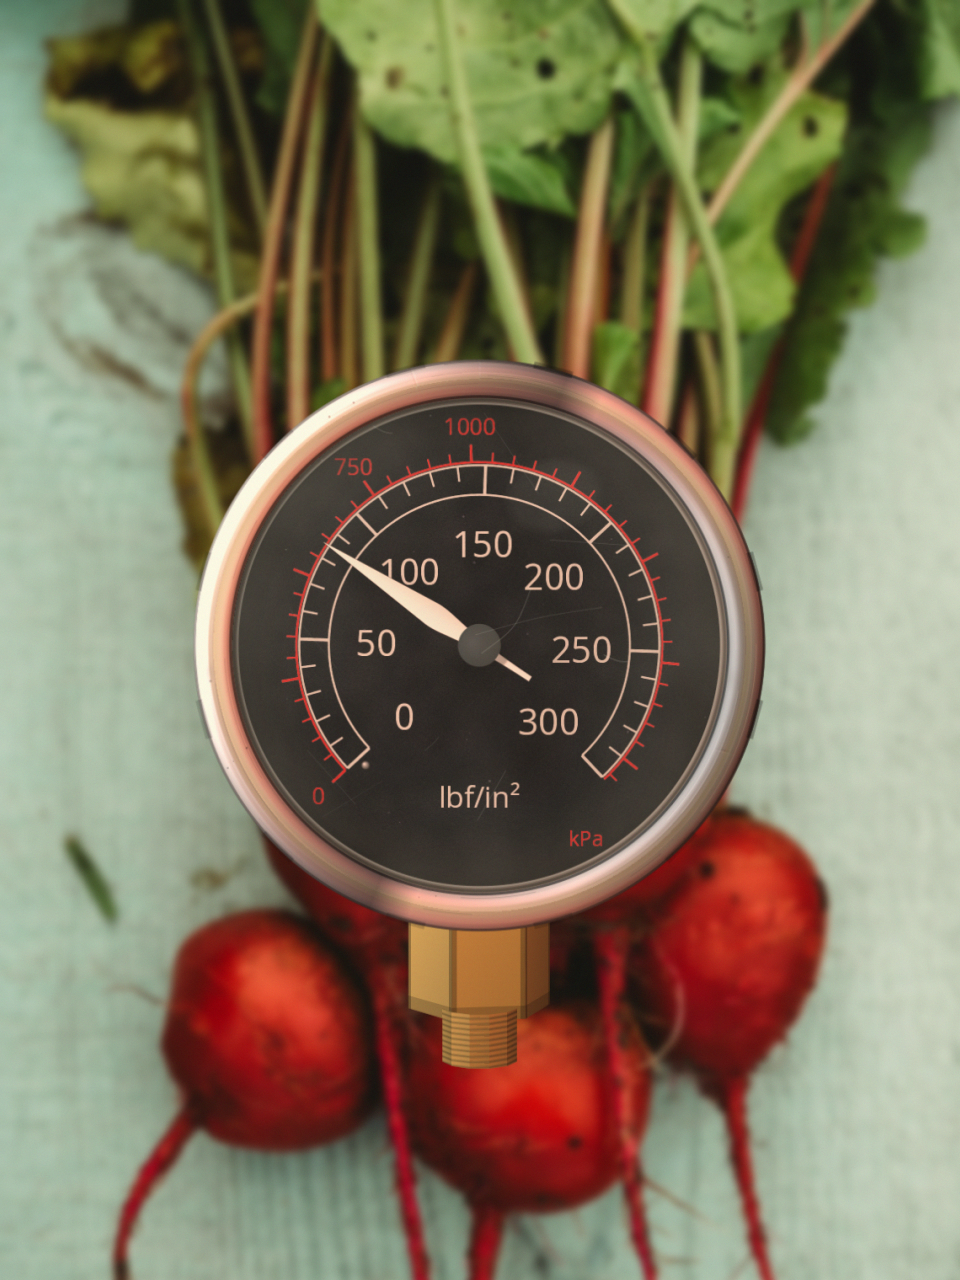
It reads 85 psi
